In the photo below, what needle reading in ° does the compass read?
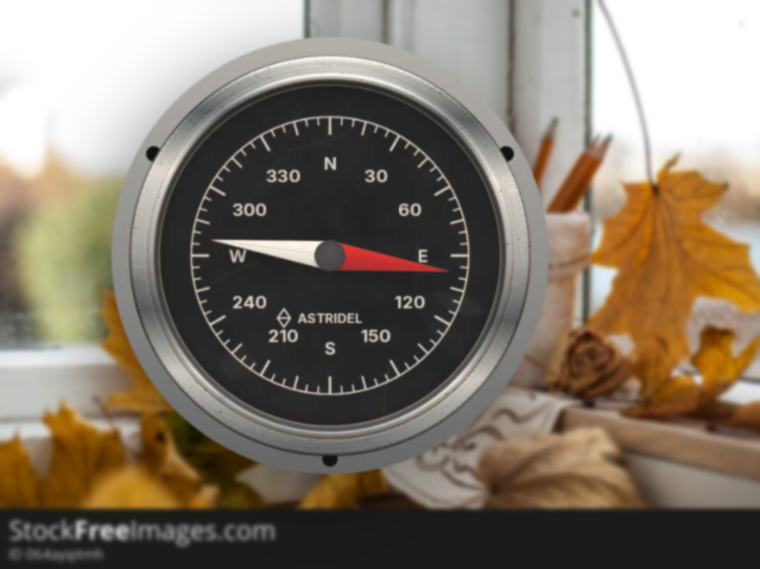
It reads 97.5 °
